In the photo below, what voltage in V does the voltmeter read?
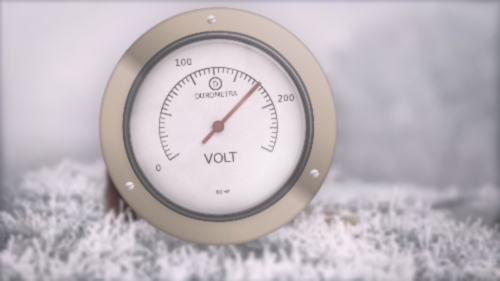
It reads 175 V
